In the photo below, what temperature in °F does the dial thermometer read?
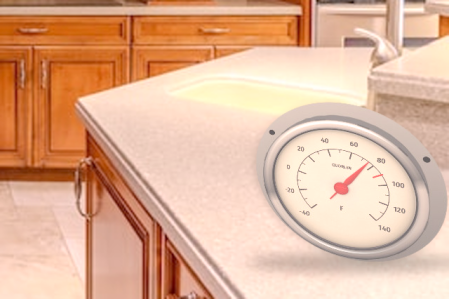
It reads 75 °F
